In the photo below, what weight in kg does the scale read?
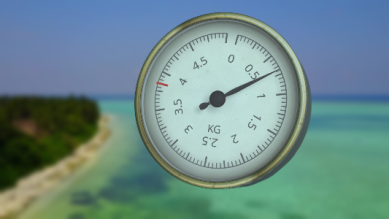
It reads 0.7 kg
